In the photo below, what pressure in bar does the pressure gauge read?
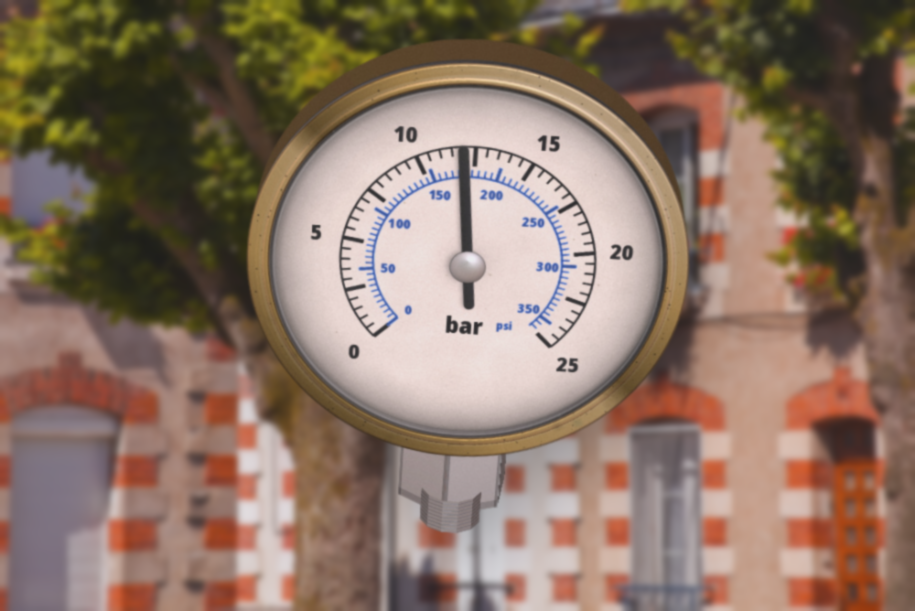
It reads 12 bar
